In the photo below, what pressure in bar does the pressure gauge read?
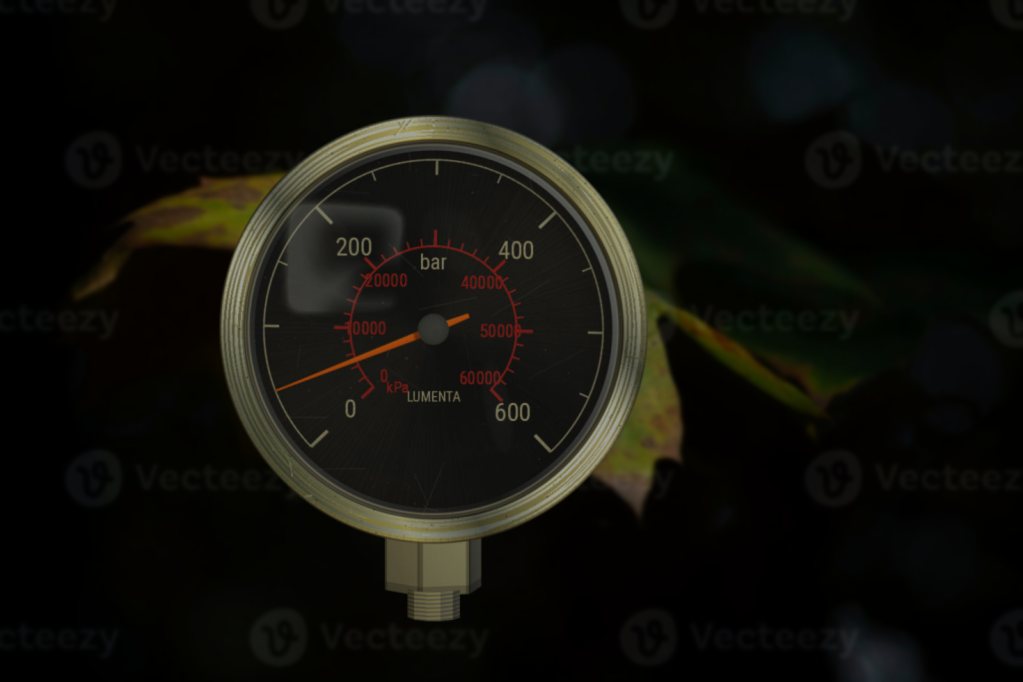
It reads 50 bar
